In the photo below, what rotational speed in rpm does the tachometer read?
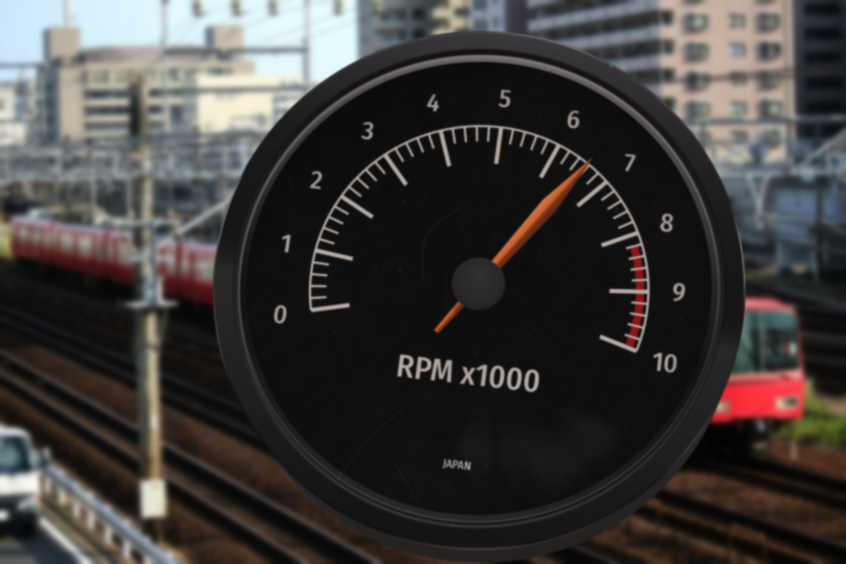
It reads 6600 rpm
